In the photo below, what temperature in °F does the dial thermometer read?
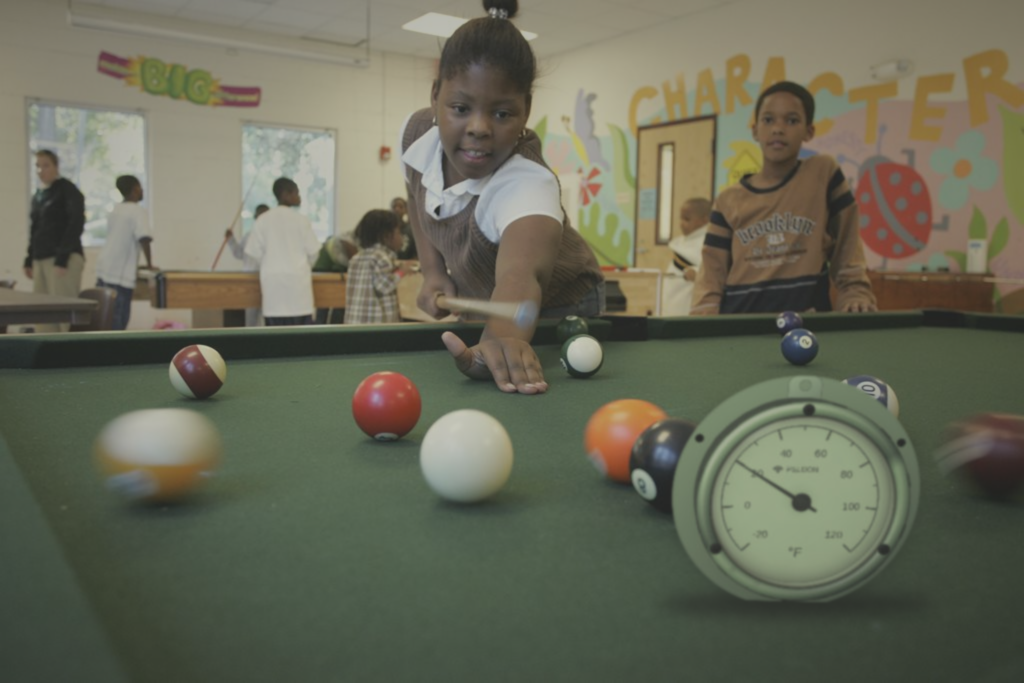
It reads 20 °F
